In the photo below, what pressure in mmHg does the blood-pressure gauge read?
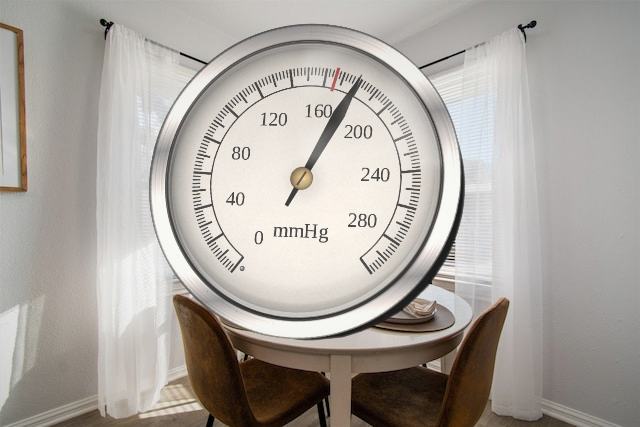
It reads 180 mmHg
